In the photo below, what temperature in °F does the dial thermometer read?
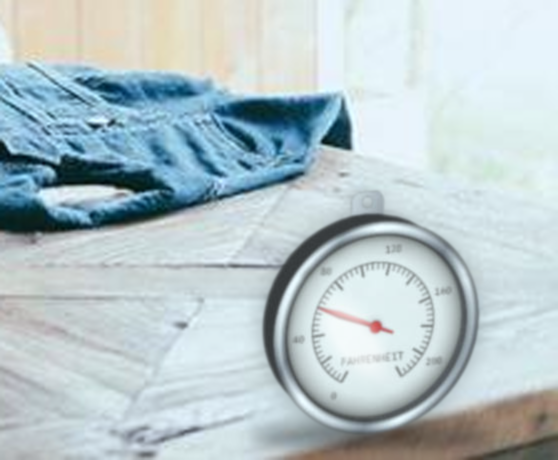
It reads 60 °F
